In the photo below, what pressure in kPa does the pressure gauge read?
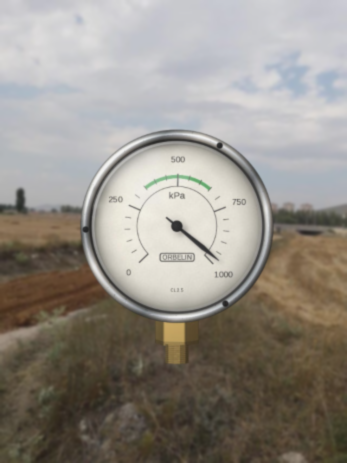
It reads 975 kPa
